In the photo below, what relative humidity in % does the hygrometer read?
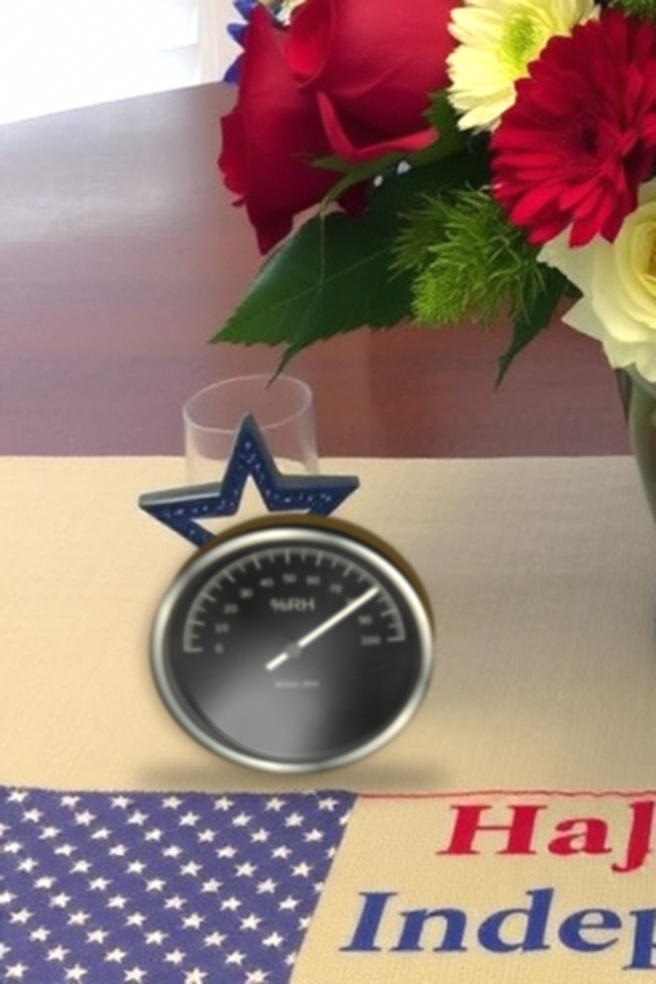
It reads 80 %
